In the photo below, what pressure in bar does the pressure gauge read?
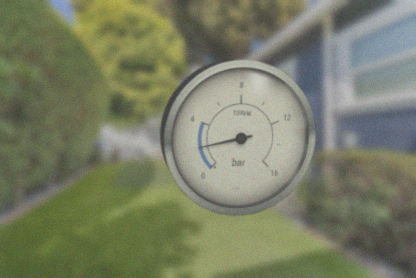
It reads 2 bar
